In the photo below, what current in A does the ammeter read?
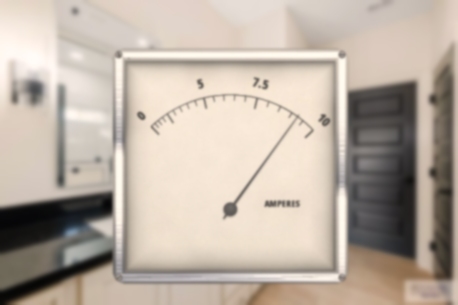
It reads 9.25 A
